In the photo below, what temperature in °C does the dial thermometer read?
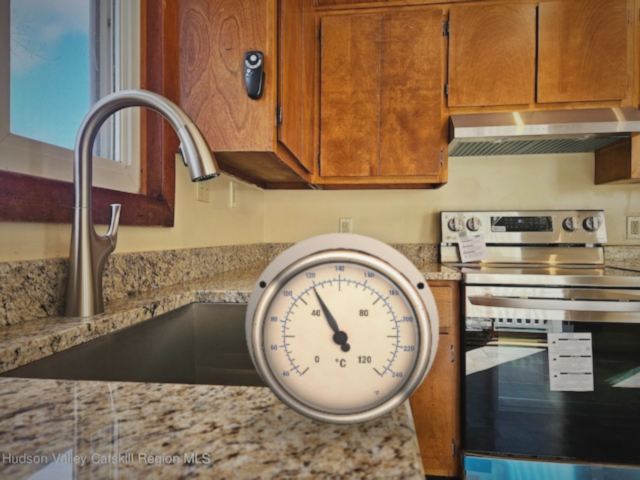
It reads 48 °C
